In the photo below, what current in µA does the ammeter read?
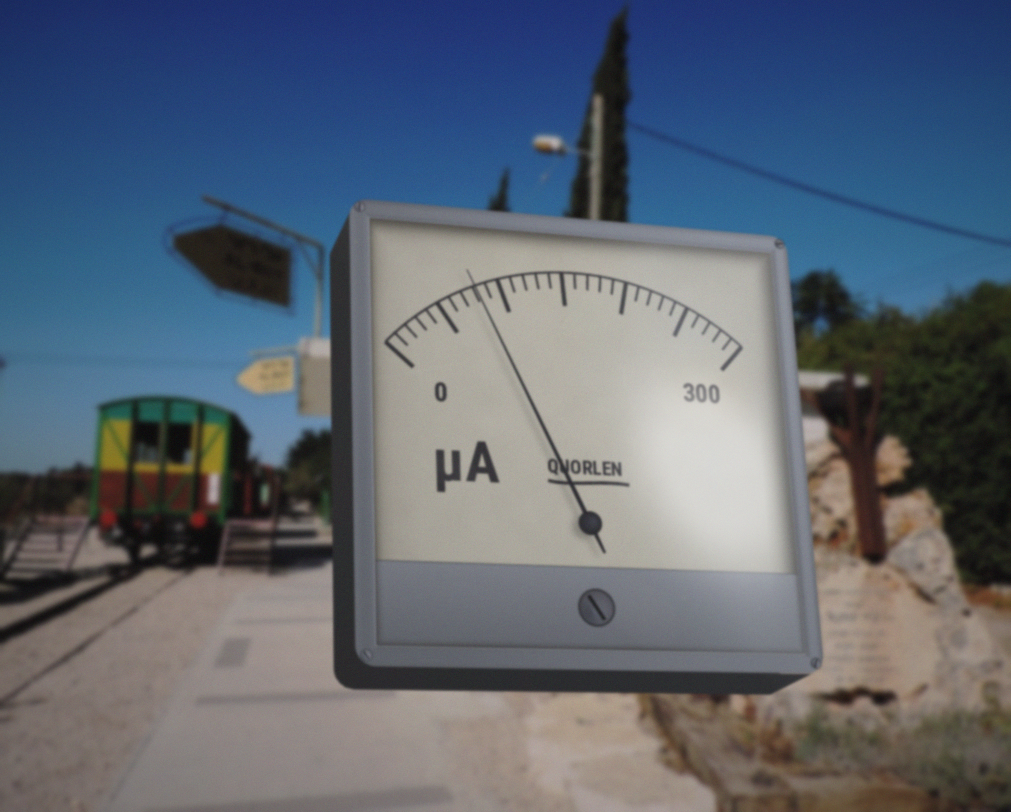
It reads 80 µA
